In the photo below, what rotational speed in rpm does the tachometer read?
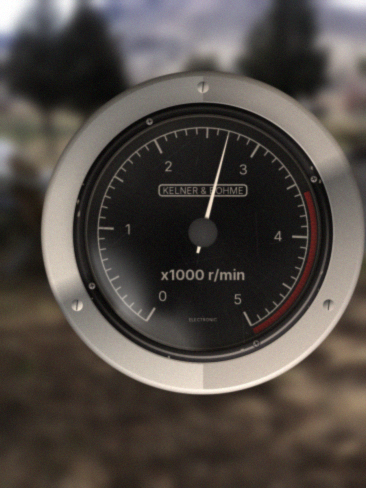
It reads 2700 rpm
